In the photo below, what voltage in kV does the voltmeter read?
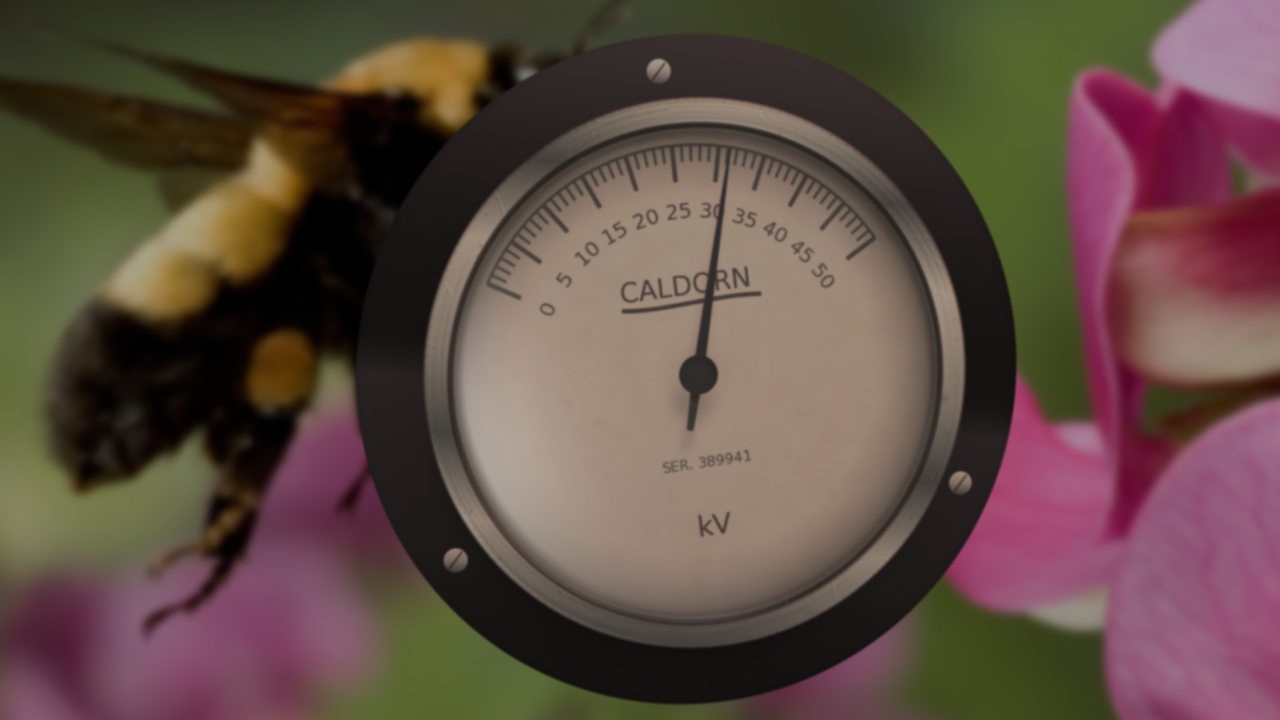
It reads 31 kV
